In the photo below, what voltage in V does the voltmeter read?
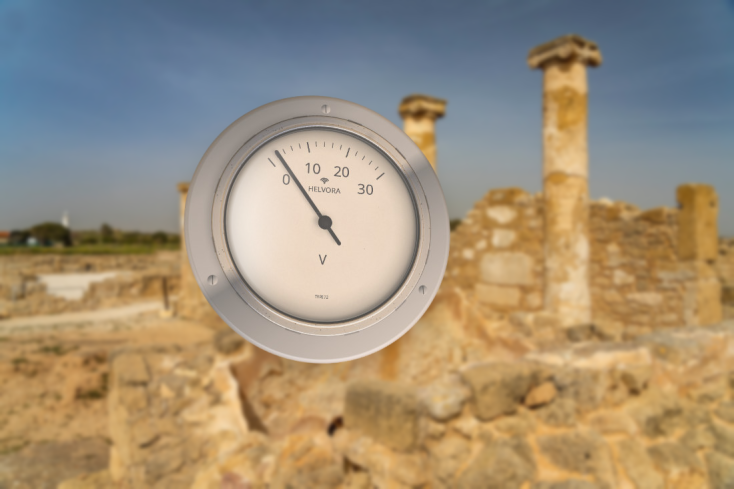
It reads 2 V
